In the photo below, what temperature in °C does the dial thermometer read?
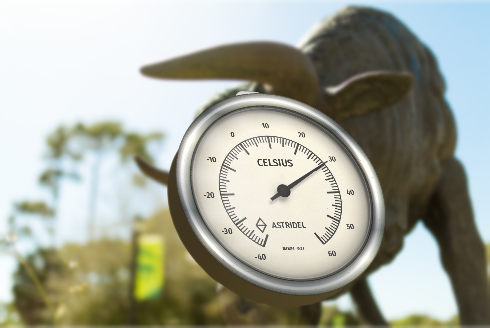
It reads 30 °C
